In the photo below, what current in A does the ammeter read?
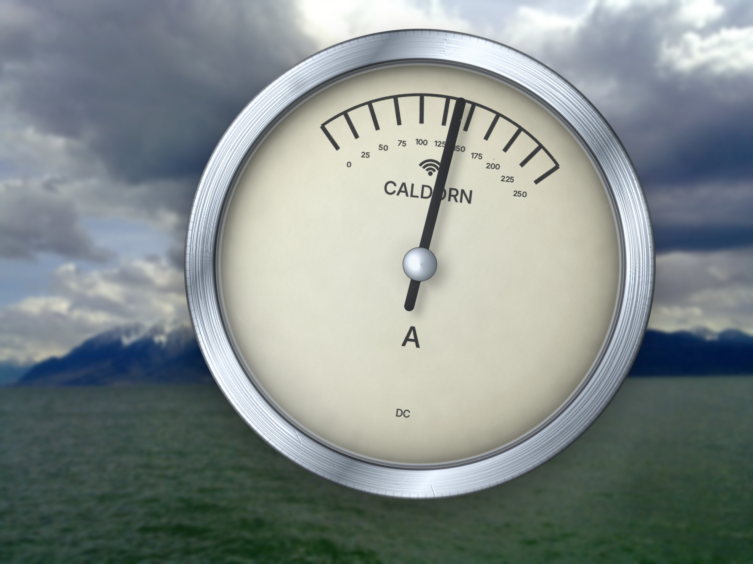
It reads 137.5 A
